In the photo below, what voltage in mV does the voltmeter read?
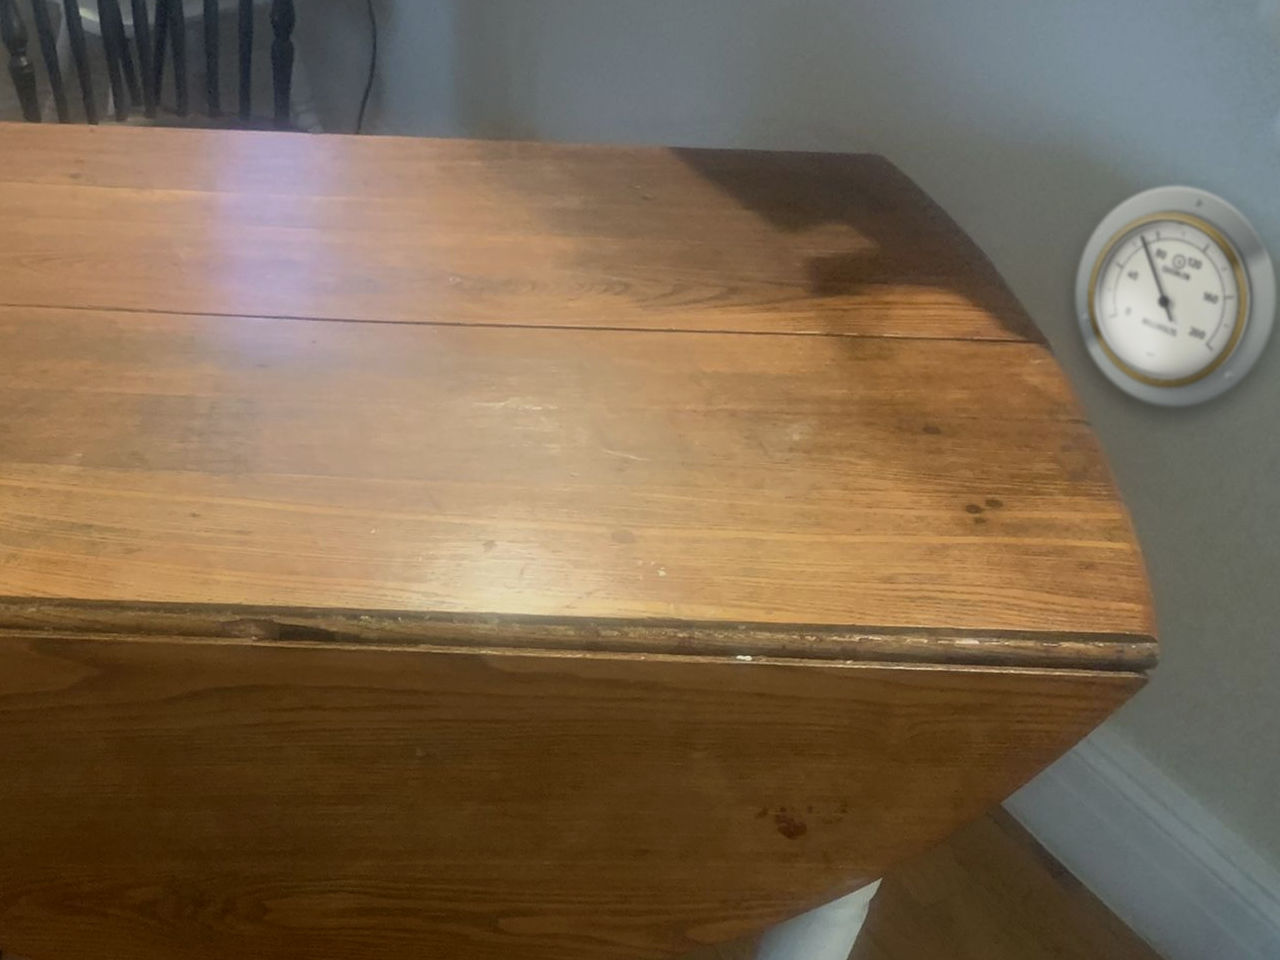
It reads 70 mV
